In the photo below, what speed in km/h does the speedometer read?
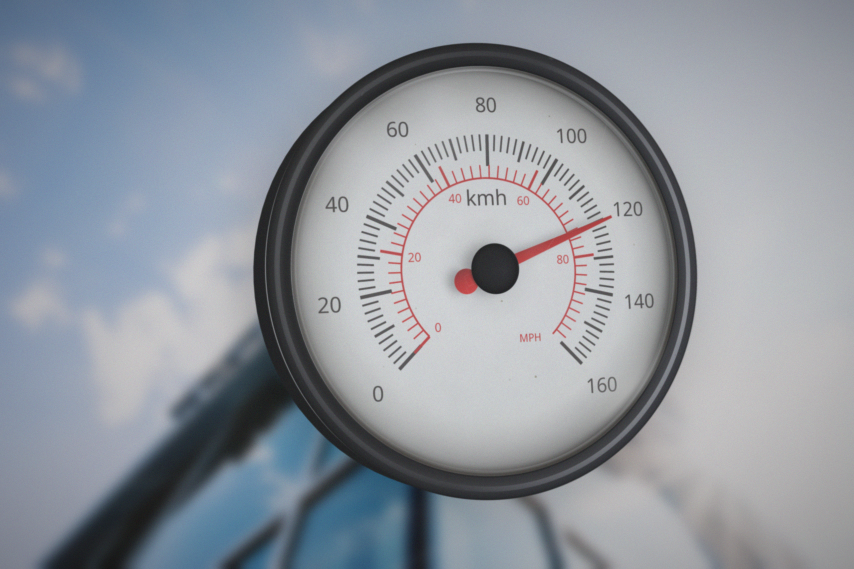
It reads 120 km/h
